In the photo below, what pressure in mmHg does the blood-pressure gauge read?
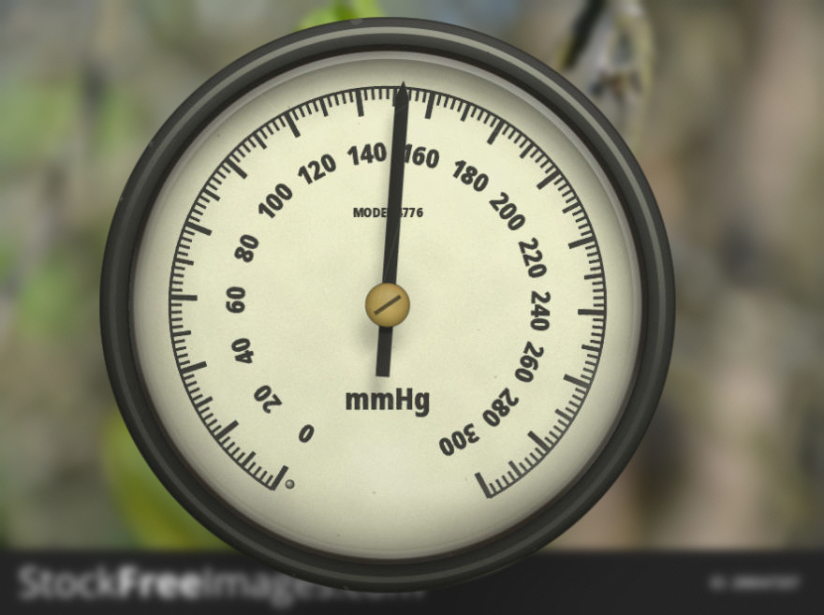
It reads 152 mmHg
